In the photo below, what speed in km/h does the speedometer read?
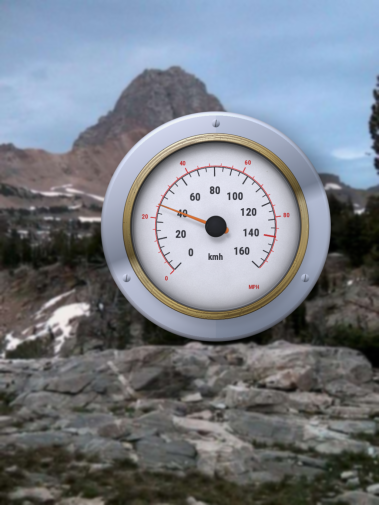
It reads 40 km/h
